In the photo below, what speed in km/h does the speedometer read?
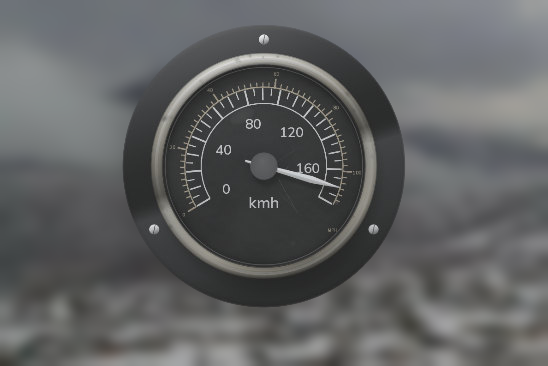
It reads 170 km/h
